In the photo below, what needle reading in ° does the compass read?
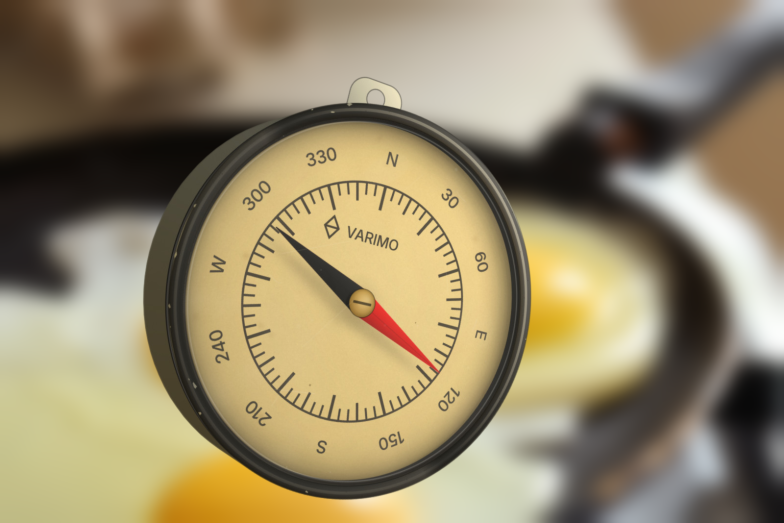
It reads 115 °
